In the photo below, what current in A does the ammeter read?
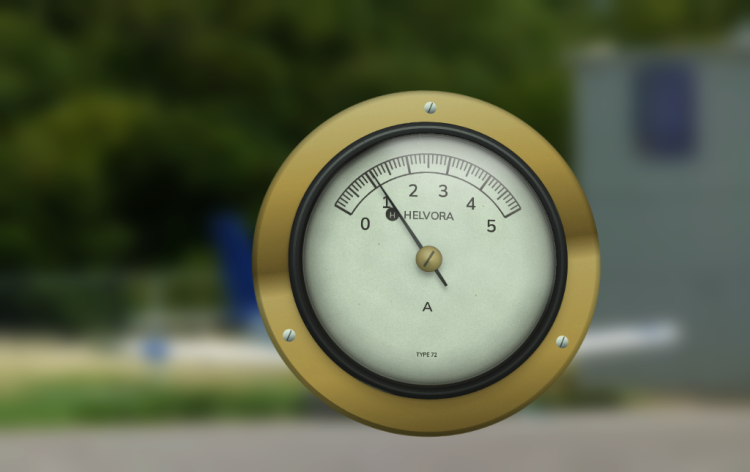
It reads 1.1 A
